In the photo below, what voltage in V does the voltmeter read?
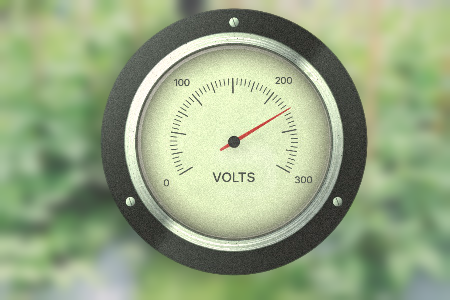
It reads 225 V
